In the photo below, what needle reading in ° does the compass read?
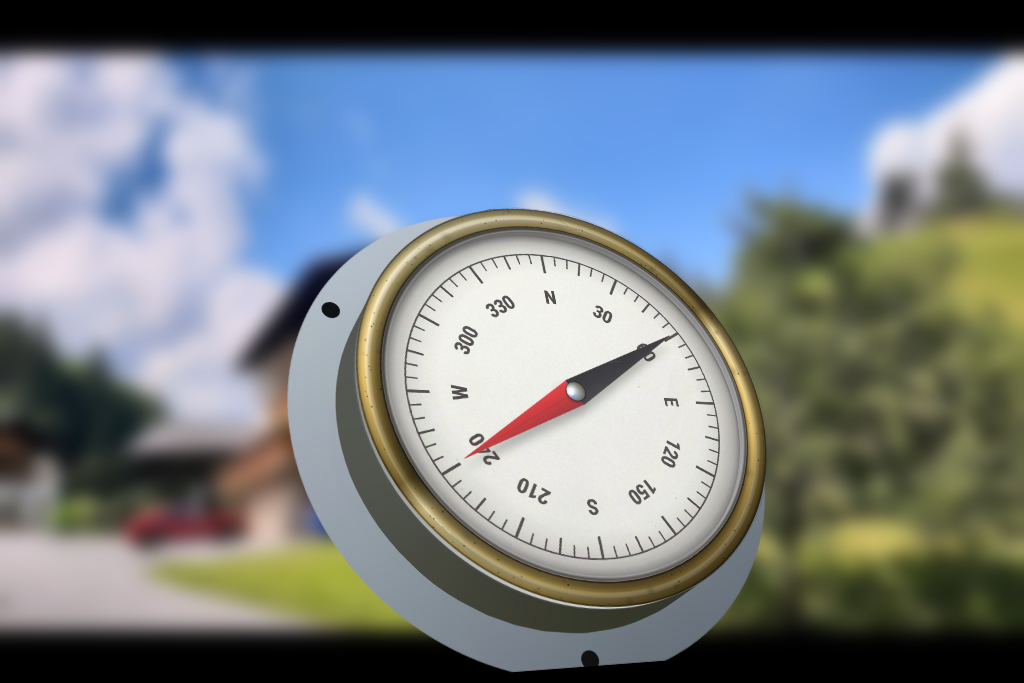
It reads 240 °
